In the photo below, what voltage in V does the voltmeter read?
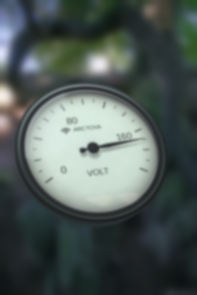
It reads 170 V
